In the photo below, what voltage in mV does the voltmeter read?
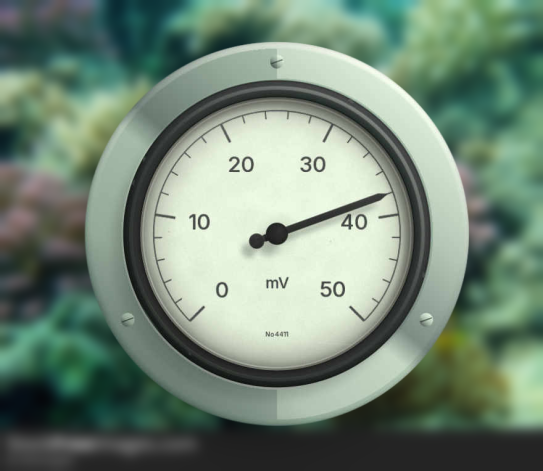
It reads 38 mV
